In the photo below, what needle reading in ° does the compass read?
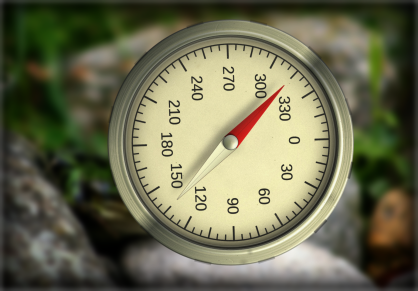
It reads 315 °
